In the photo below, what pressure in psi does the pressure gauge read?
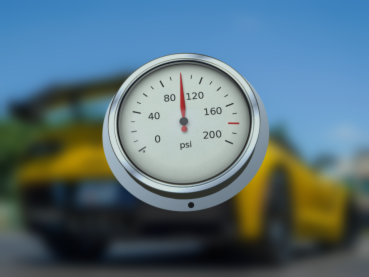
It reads 100 psi
